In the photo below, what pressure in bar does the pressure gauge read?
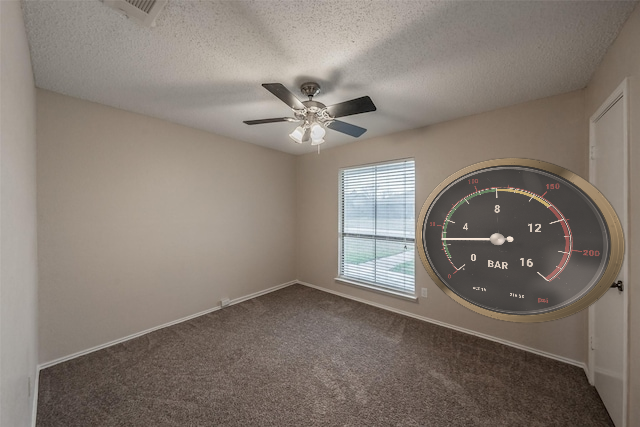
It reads 2.5 bar
